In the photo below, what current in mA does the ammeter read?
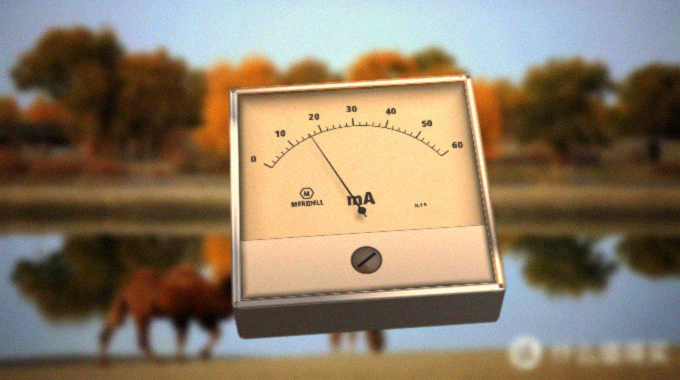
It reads 16 mA
